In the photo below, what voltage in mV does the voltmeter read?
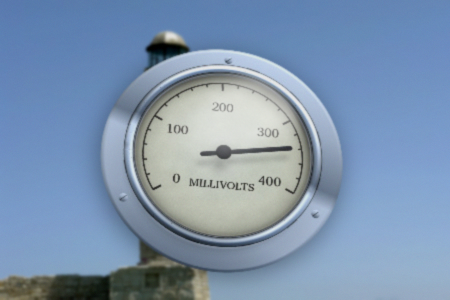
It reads 340 mV
